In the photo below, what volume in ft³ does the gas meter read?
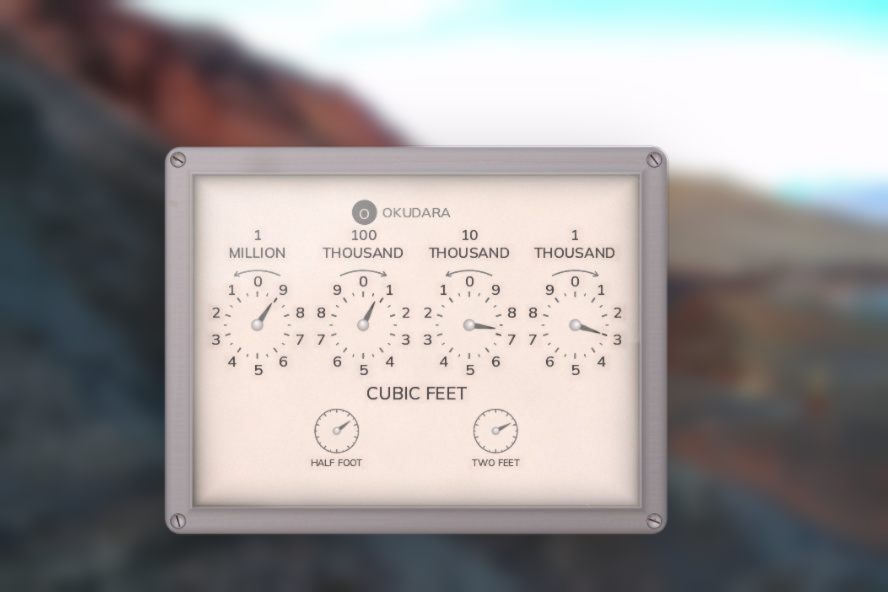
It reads 907300 ft³
